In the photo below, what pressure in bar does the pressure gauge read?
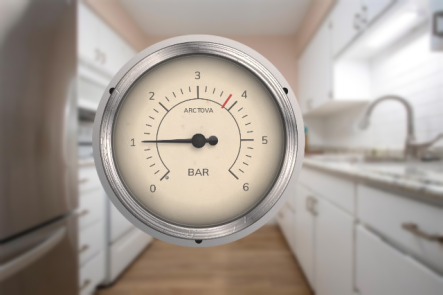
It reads 1 bar
